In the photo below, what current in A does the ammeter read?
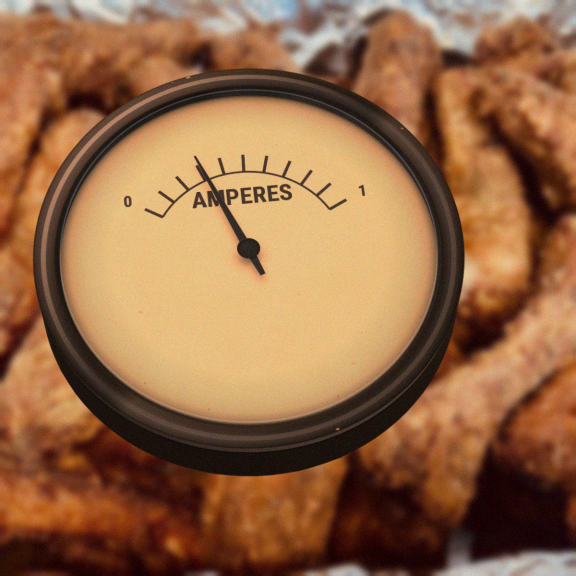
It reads 0.3 A
